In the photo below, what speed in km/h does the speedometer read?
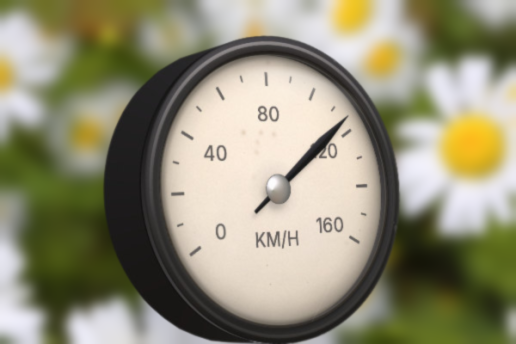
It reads 115 km/h
